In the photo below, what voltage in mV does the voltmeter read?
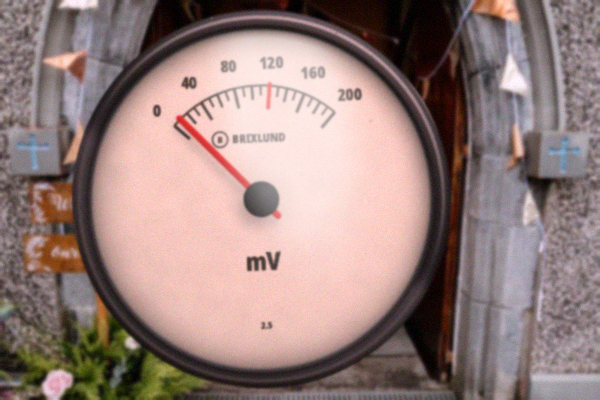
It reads 10 mV
